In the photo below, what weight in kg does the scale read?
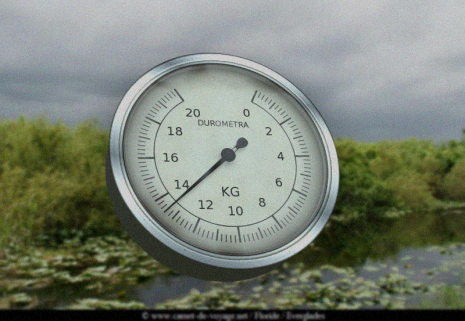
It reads 13.4 kg
